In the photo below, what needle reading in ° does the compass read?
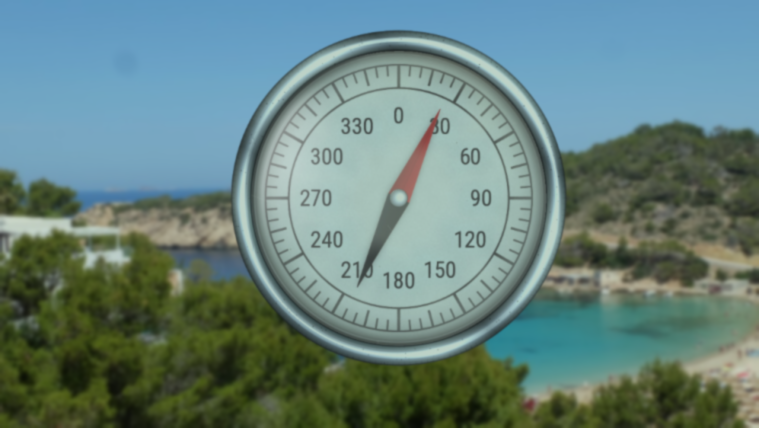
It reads 25 °
